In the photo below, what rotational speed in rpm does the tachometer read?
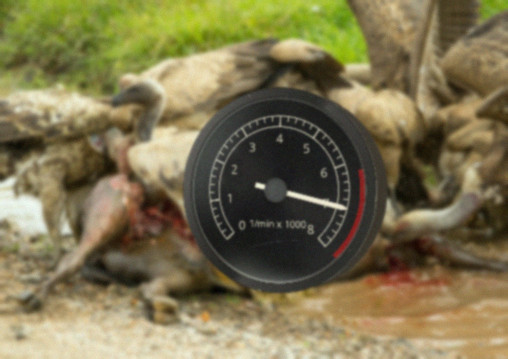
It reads 7000 rpm
